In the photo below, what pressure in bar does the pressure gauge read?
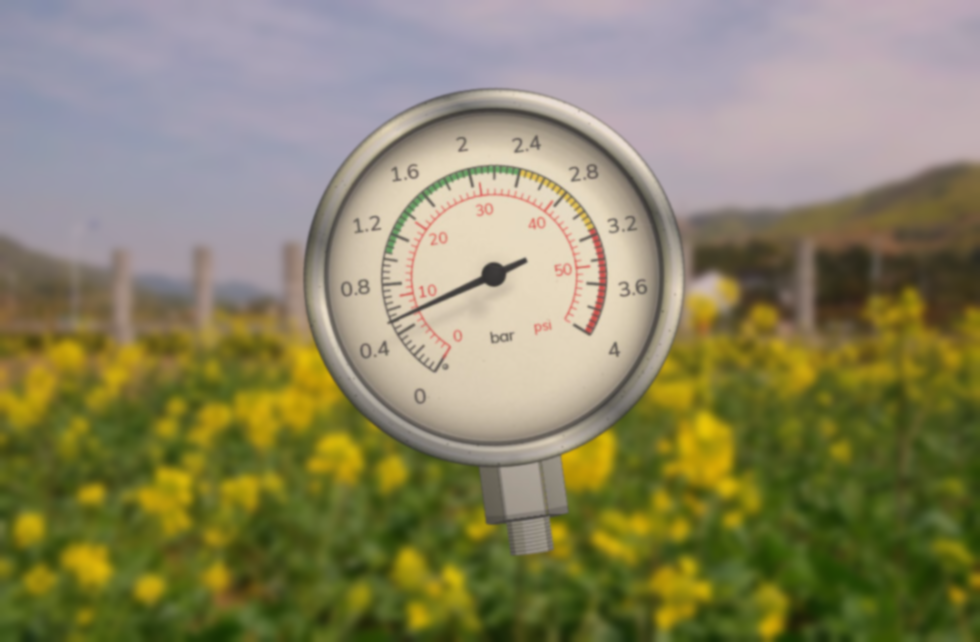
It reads 0.5 bar
